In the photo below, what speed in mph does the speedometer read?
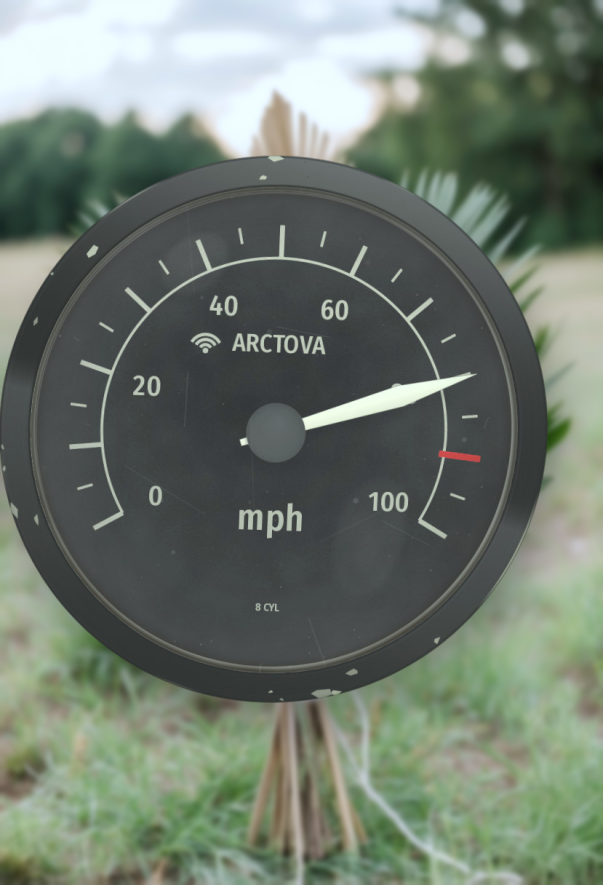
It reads 80 mph
